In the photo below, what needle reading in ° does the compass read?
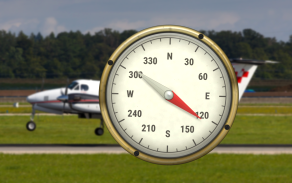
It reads 125 °
